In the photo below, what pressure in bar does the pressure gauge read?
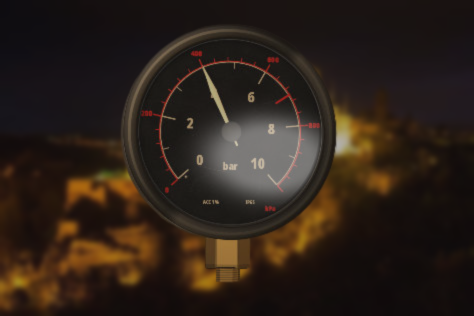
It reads 4 bar
